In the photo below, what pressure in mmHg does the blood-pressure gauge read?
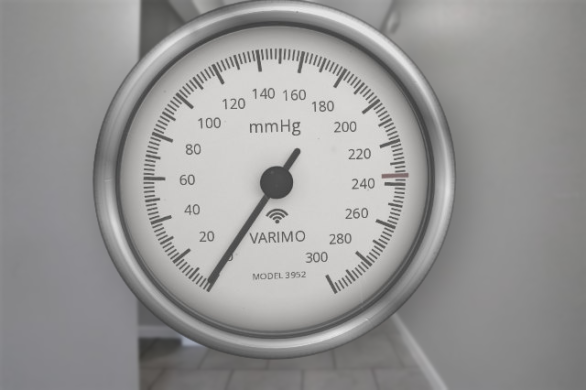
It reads 2 mmHg
